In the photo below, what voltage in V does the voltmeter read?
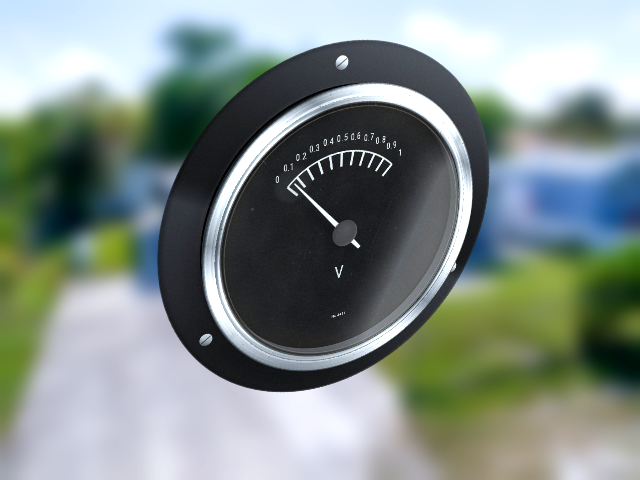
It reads 0.05 V
